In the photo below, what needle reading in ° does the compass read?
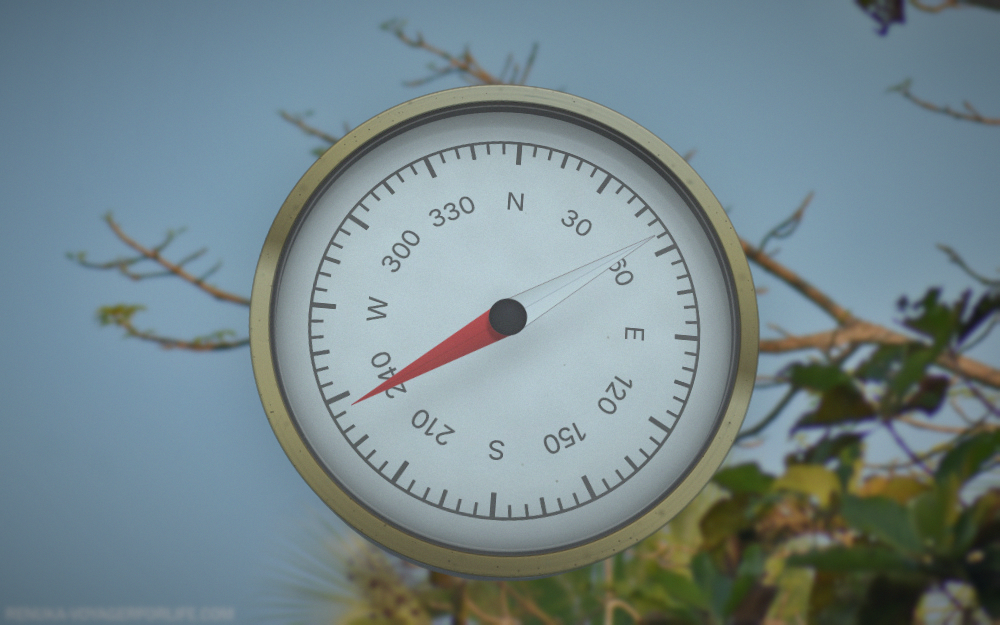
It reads 235 °
